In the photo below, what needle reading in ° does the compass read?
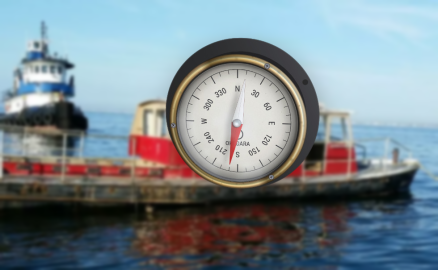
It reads 190 °
